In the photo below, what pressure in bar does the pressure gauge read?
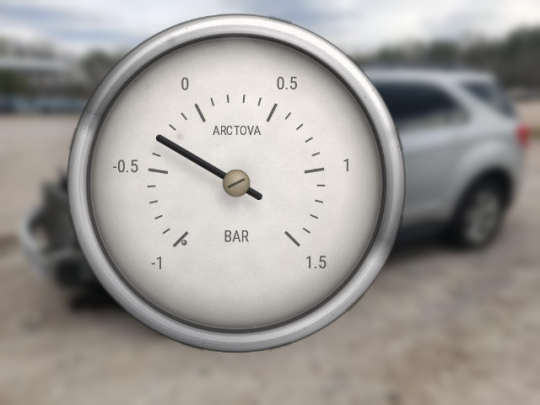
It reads -0.3 bar
